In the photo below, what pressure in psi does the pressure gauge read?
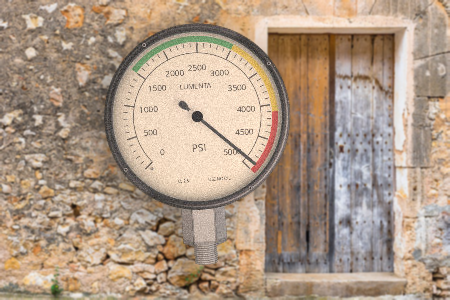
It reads 4900 psi
